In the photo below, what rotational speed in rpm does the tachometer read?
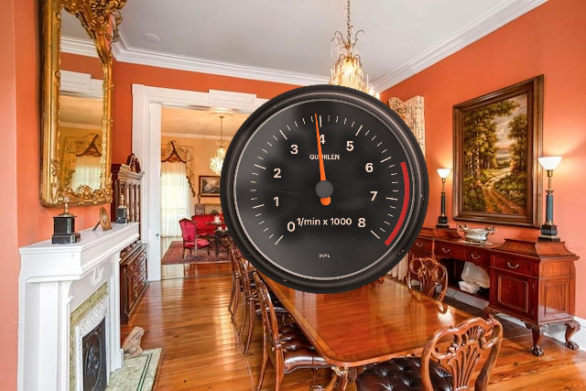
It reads 3900 rpm
